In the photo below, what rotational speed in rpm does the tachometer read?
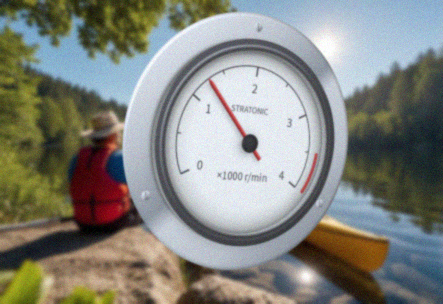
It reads 1250 rpm
